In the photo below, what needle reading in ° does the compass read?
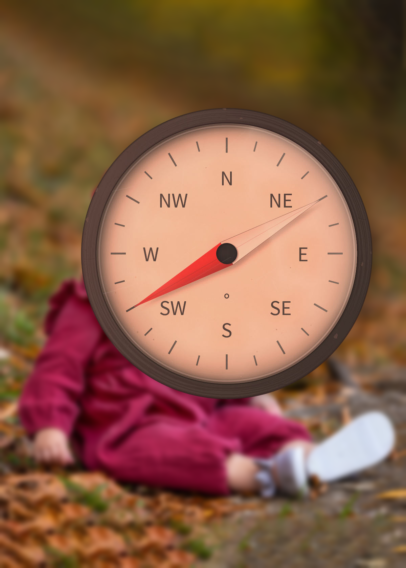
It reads 240 °
